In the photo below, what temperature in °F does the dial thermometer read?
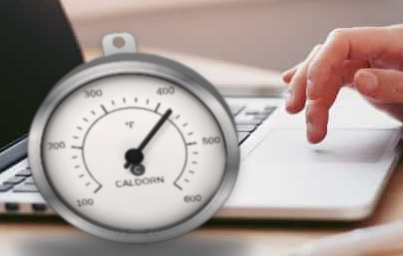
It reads 420 °F
